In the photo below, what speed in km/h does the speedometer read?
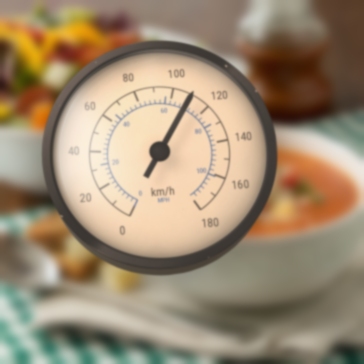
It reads 110 km/h
